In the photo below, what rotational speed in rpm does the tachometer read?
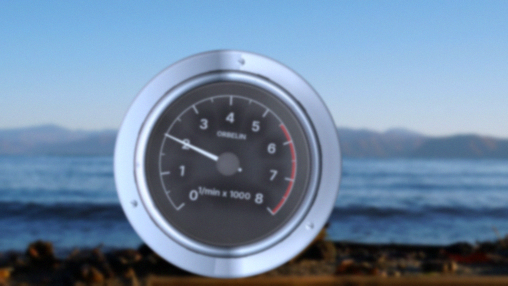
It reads 2000 rpm
